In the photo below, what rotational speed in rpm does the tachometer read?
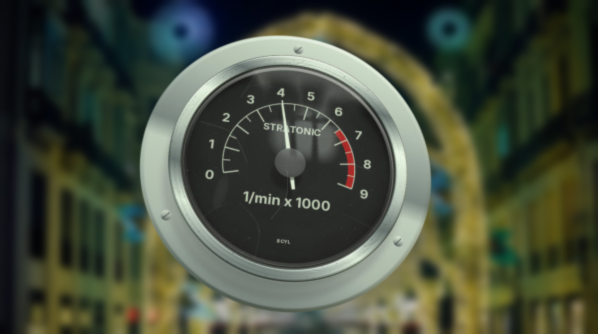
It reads 4000 rpm
